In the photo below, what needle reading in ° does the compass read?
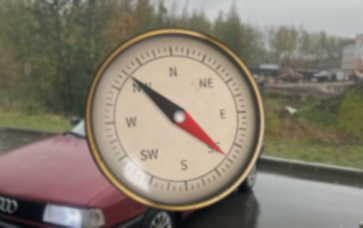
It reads 135 °
